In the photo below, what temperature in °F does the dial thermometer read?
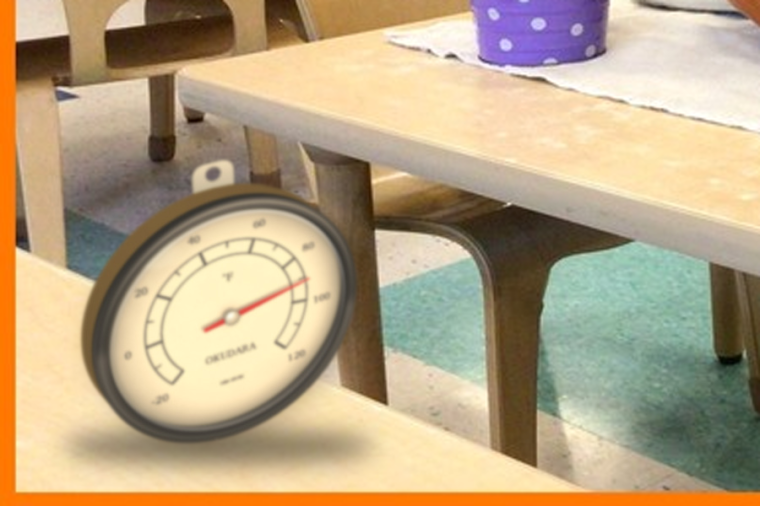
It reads 90 °F
